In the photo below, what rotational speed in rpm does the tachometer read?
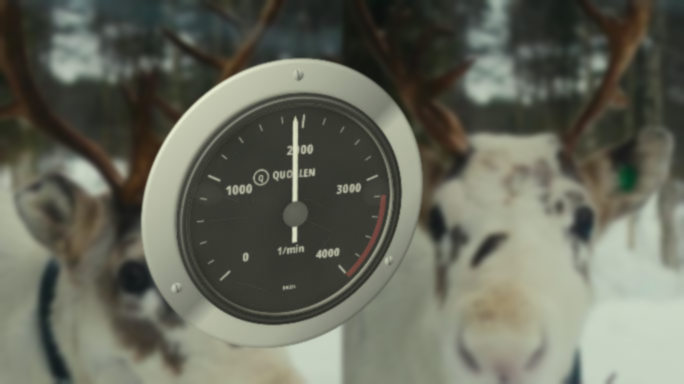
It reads 1900 rpm
